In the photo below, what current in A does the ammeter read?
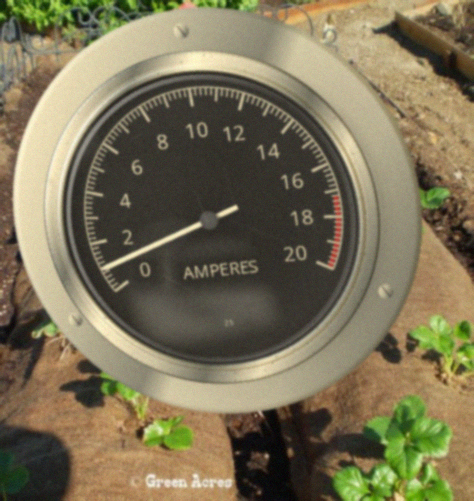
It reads 1 A
